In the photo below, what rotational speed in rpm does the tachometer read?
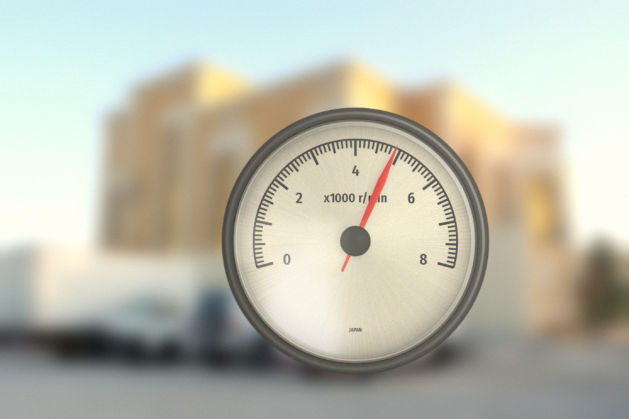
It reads 4900 rpm
